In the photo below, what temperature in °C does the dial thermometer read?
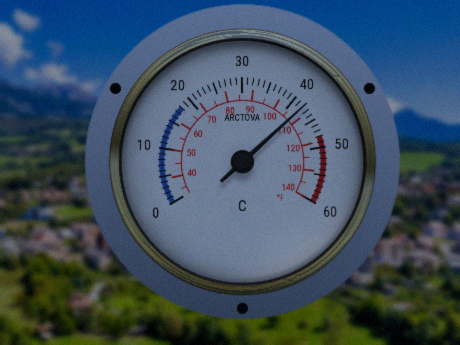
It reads 42 °C
